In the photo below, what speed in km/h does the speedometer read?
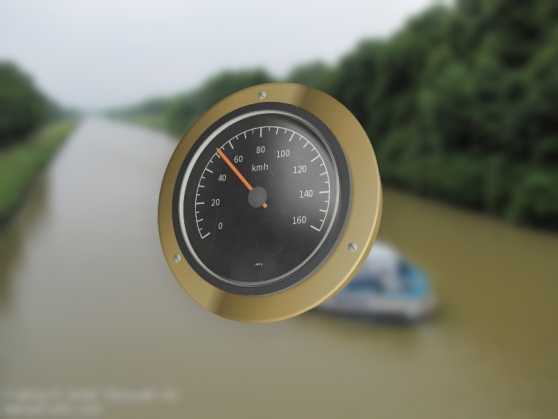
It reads 52.5 km/h
